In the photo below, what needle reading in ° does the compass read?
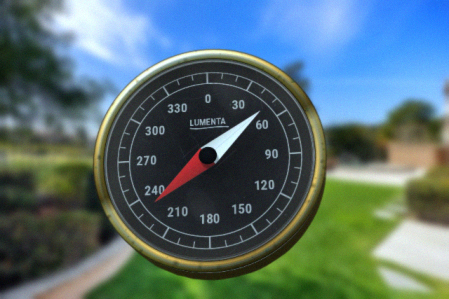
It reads 230 °
